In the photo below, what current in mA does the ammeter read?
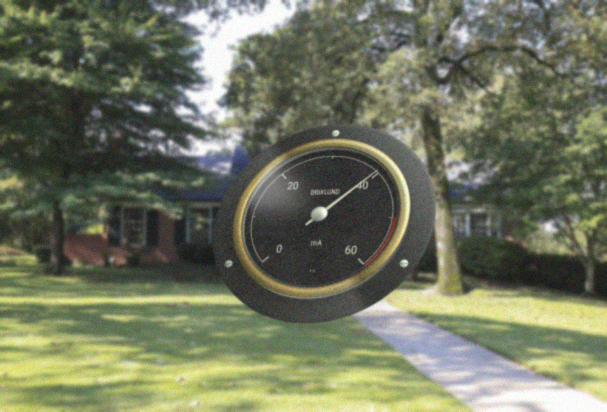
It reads 40 mA
